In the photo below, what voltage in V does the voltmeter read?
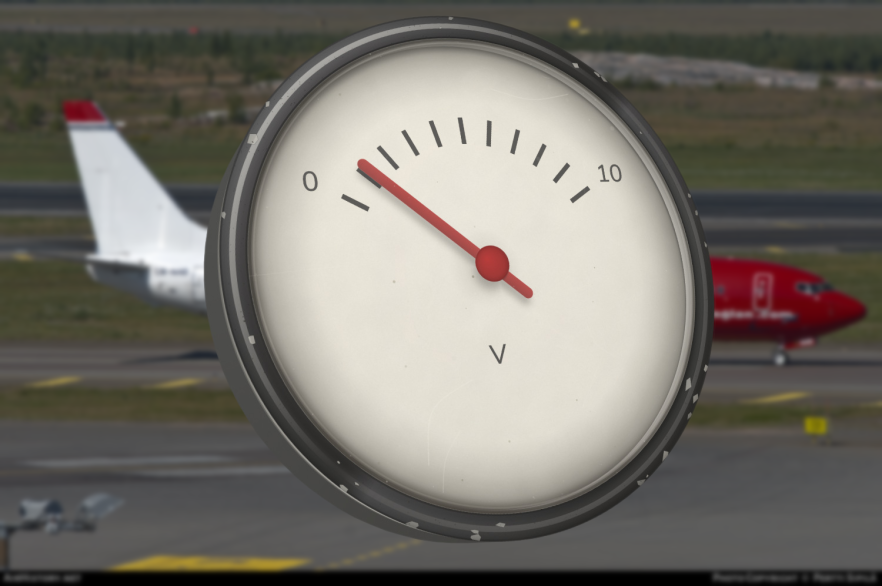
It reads 1 V
